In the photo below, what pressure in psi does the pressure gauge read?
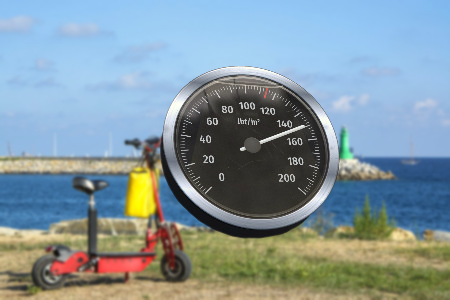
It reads 150 psi
